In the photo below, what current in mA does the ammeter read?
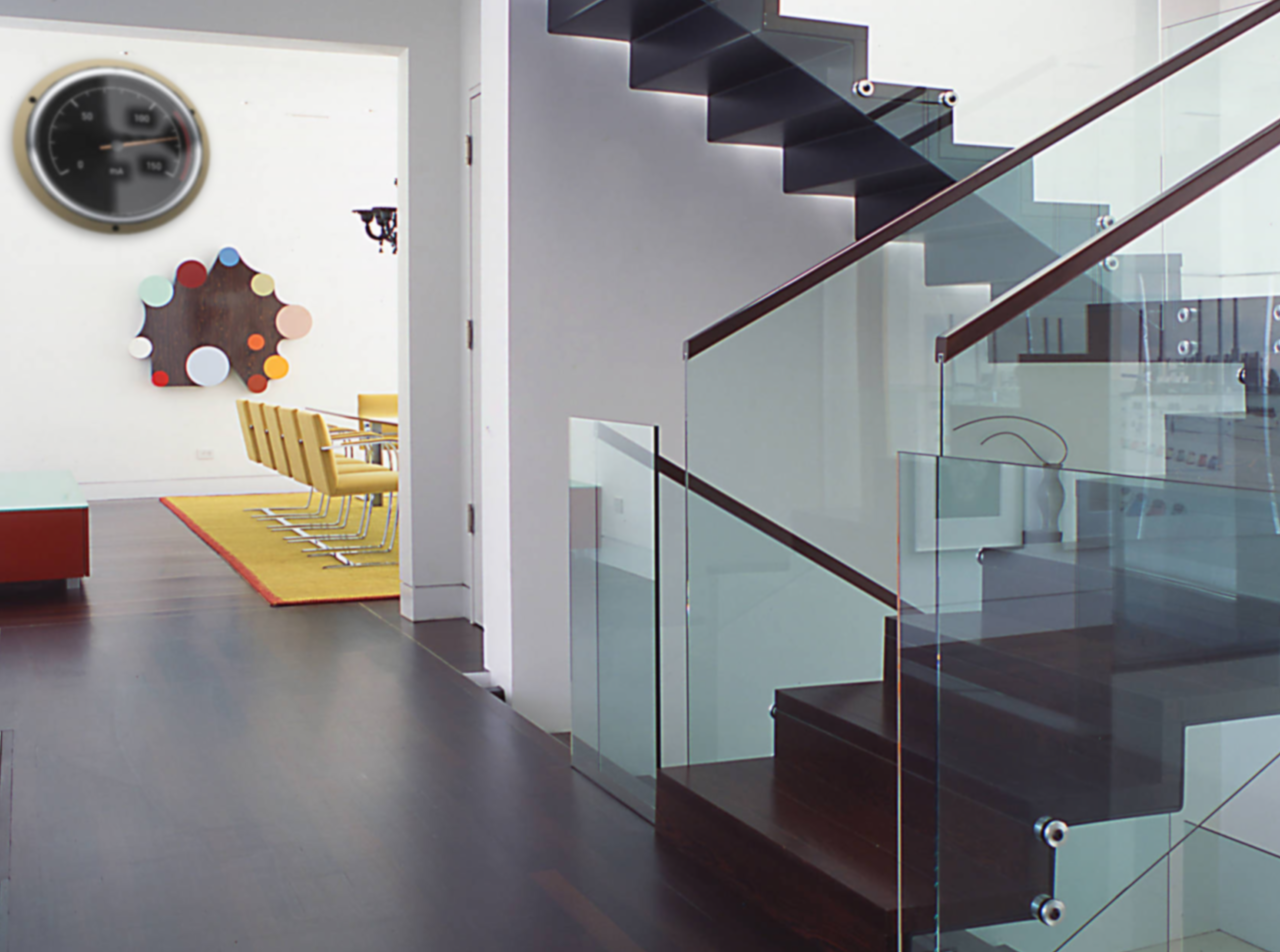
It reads 125 mA
